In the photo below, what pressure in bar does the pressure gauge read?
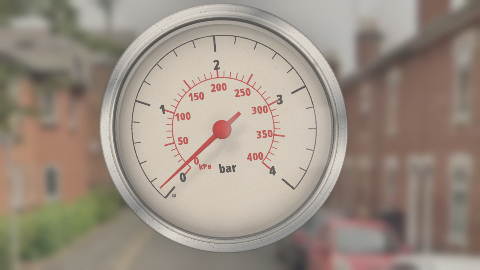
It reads 0.1 bar
